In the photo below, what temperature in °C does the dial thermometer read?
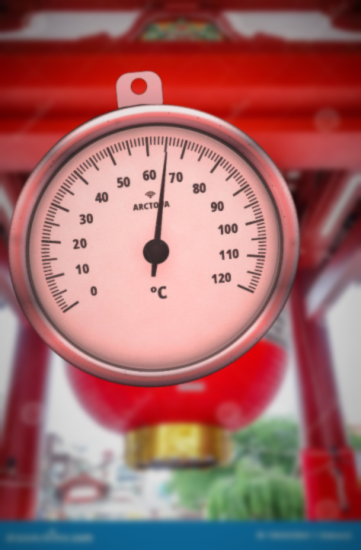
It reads 65 °C
